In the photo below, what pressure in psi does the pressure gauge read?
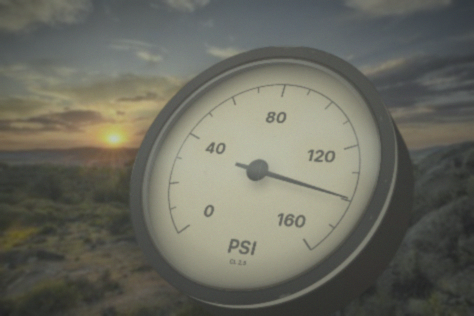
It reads 140 psi
